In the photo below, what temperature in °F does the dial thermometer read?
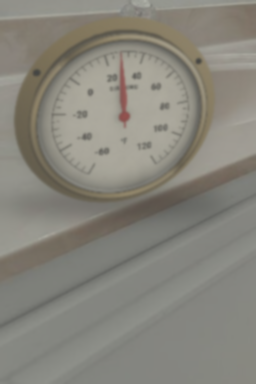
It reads 28 °F
